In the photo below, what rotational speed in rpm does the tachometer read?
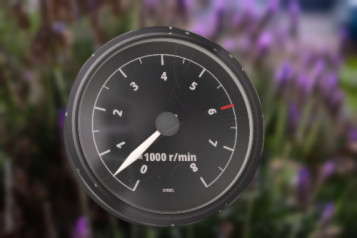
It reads 500 rpm
